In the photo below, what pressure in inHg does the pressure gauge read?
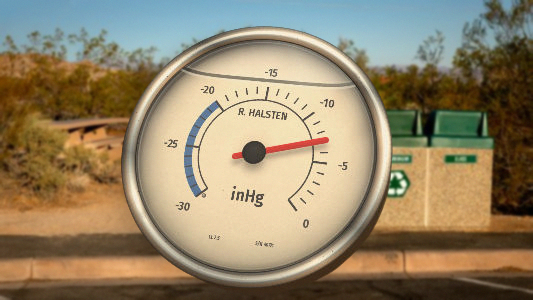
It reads -7 inHg
